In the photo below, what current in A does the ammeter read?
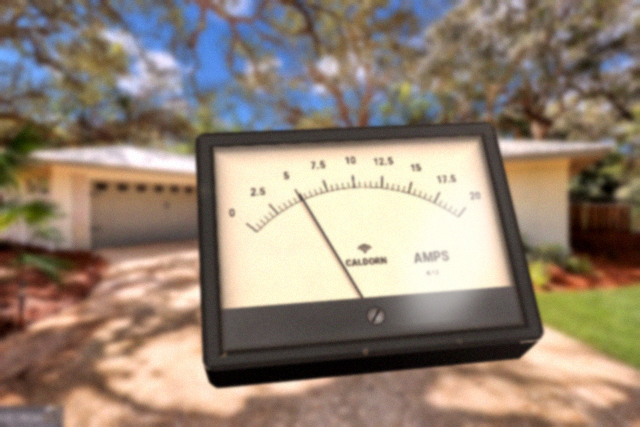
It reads 5 A
